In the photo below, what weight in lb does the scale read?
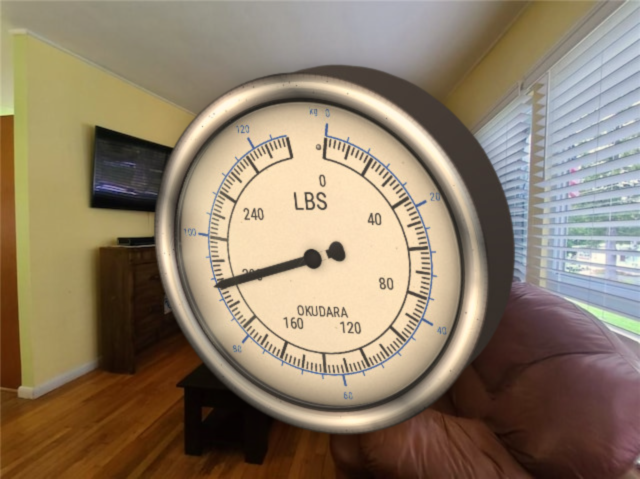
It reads 200 lb
